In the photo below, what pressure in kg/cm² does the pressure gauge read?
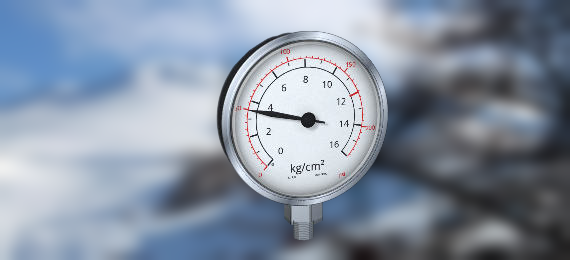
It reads 3.5 kg/cm²
